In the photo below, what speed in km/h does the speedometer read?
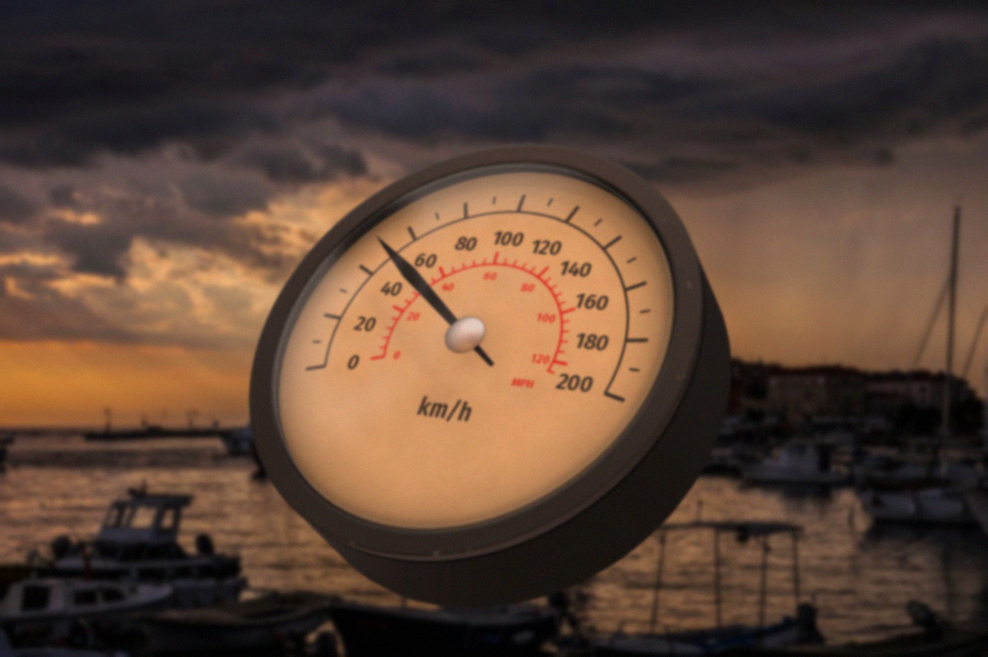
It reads 50 km/h
